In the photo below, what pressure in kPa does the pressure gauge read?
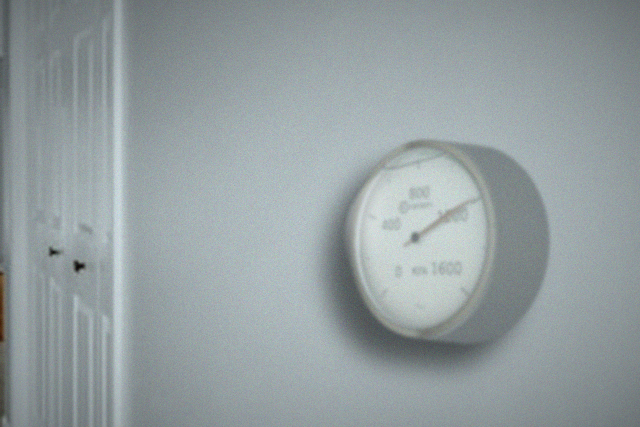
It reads 1200 kPa
